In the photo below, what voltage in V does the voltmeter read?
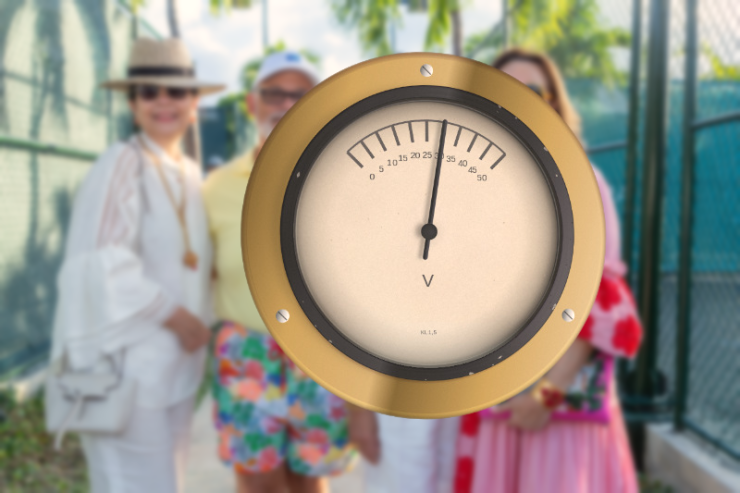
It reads 30 V
